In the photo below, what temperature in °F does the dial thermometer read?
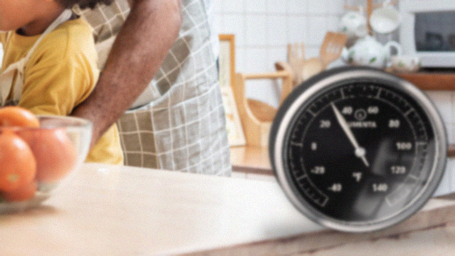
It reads 32 °F
